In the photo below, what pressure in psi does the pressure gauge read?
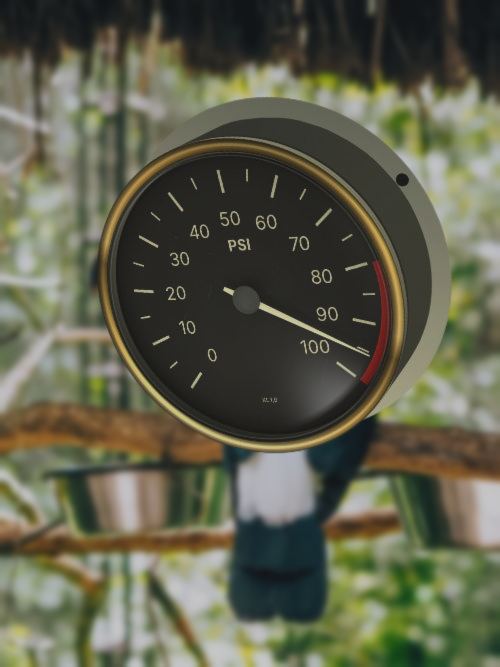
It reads 95 psi
